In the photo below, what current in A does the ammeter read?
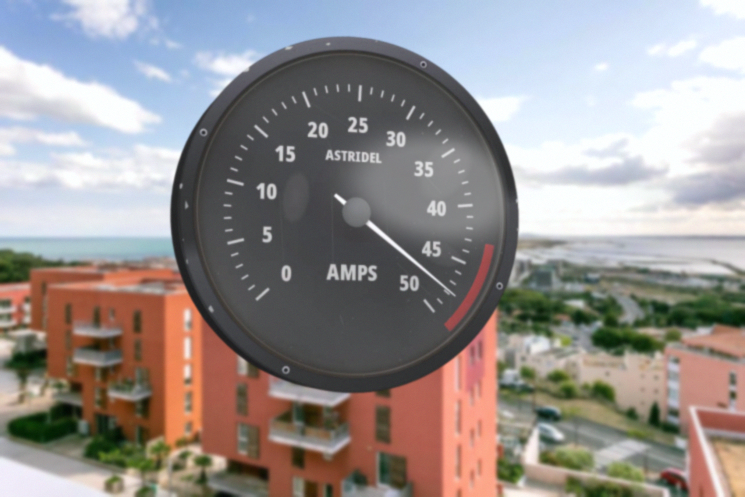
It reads 48 A
